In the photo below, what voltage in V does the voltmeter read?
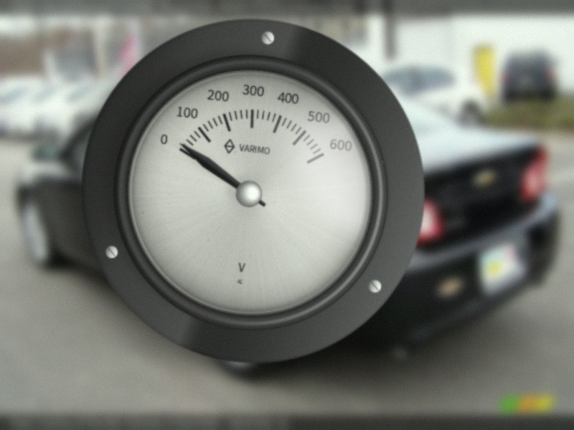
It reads 20 V
